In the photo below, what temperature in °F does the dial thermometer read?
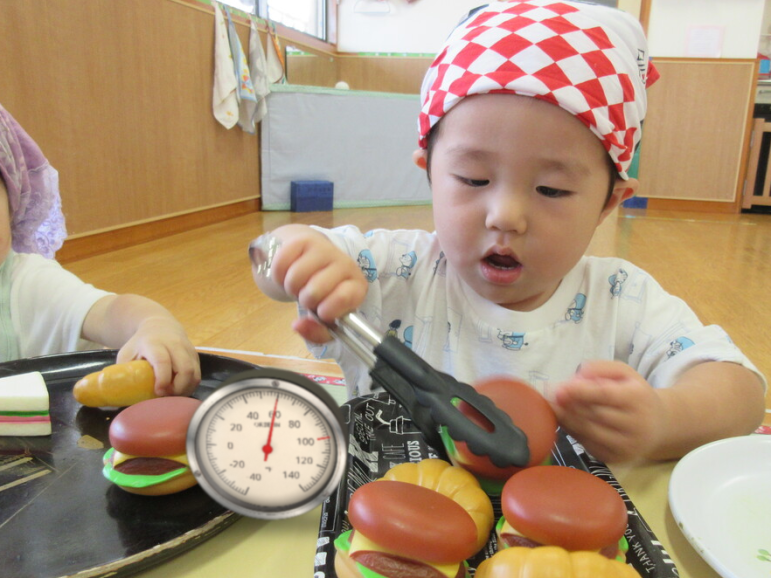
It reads 60 °F
